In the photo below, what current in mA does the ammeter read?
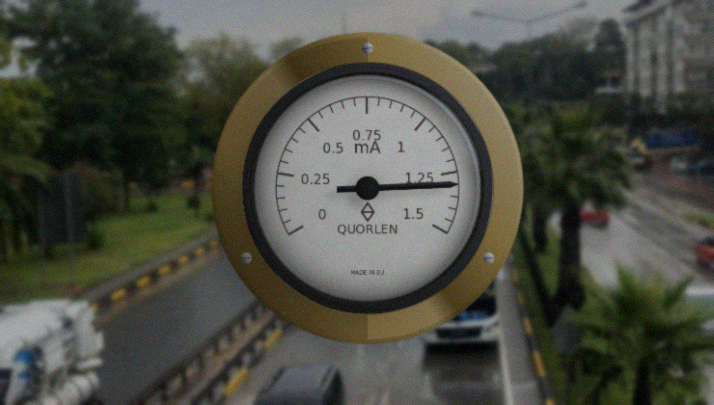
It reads 1.3 mA
